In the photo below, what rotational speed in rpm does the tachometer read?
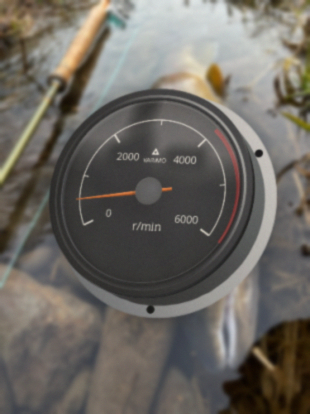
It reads 500 rpm
